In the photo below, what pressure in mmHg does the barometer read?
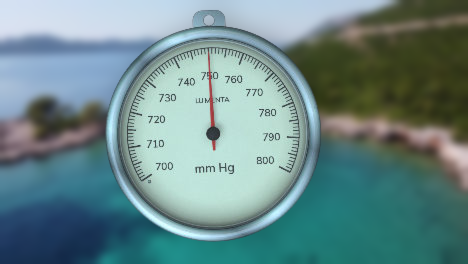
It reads 750 mmHg
